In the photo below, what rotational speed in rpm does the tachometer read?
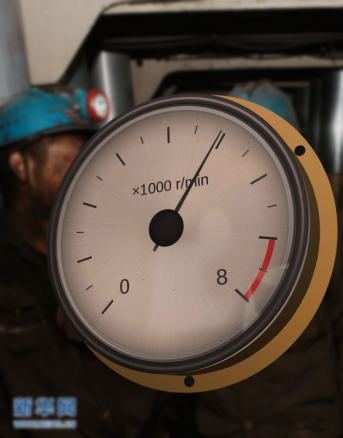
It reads 5000 rpm
